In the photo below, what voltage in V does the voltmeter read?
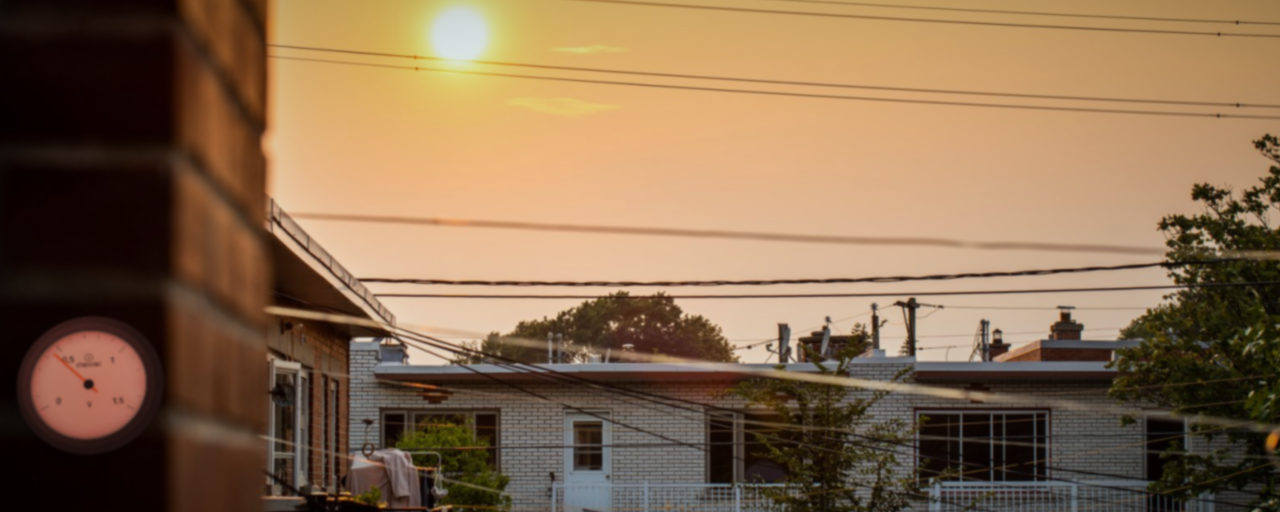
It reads 0.45 V
